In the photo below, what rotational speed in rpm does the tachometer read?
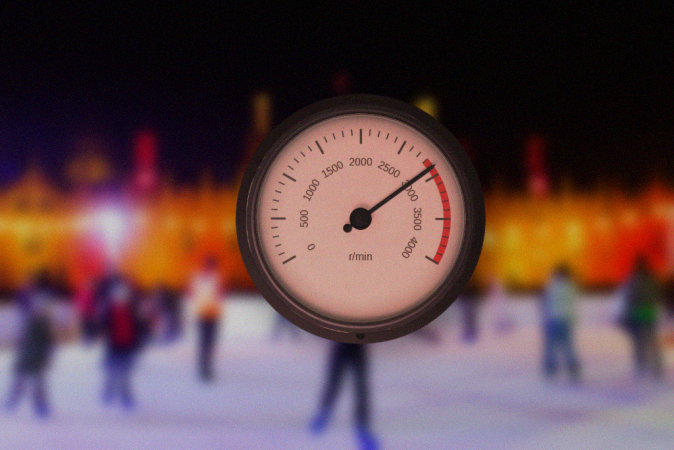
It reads 2900 rpm
